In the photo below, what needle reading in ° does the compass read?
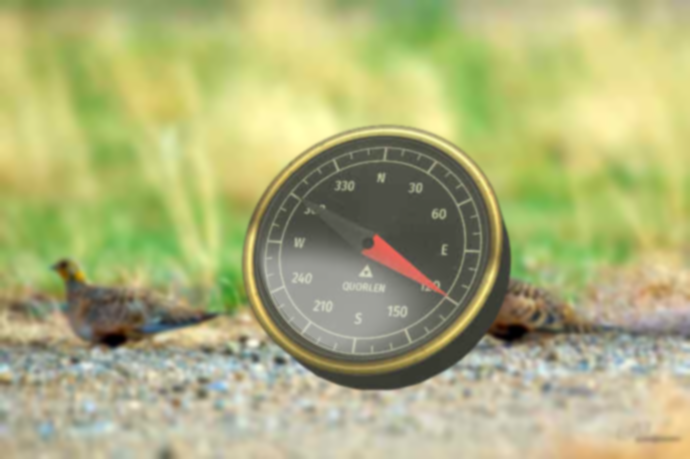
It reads 120 °
